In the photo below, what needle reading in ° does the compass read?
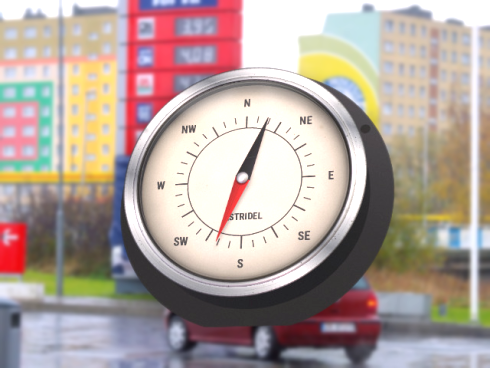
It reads 200 °
